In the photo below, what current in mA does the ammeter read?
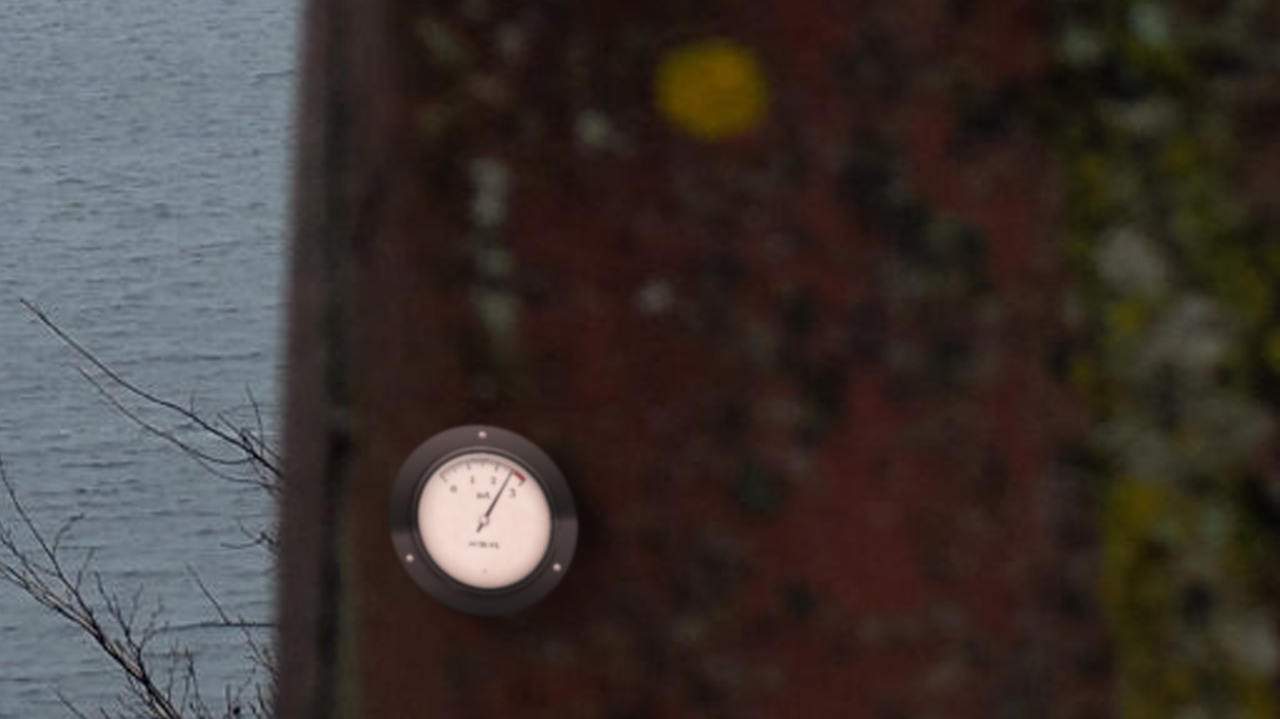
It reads 2.5 mA
